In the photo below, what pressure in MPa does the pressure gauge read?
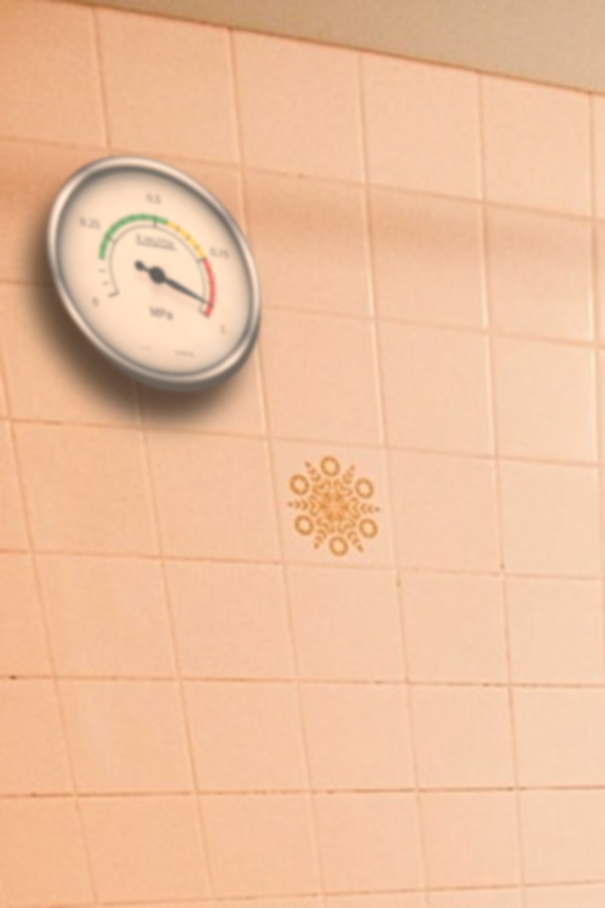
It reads 0.95 MPa
